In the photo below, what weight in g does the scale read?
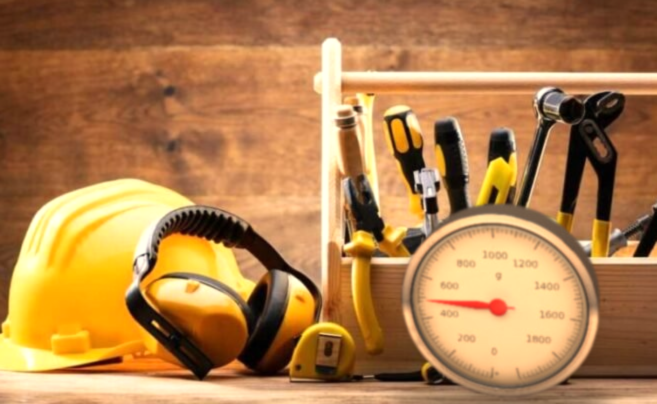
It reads 500 g
